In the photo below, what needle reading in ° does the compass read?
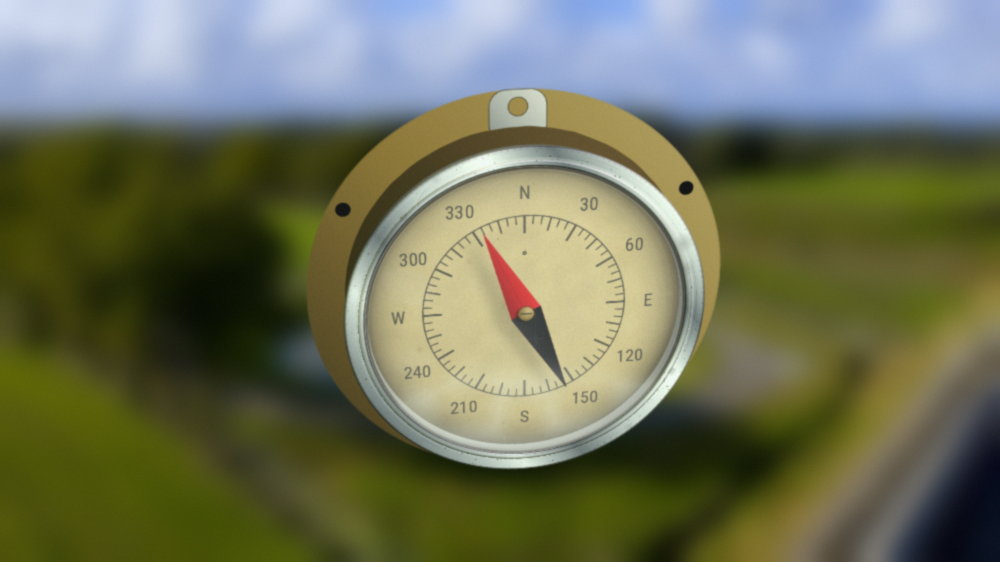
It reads 335 °
